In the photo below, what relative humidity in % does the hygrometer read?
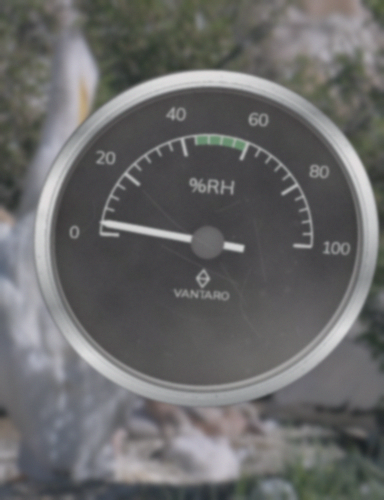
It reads 4 %
